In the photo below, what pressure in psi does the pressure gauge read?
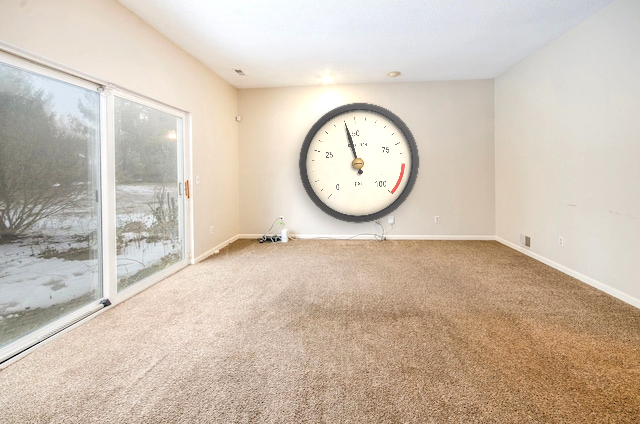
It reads 45 psi
